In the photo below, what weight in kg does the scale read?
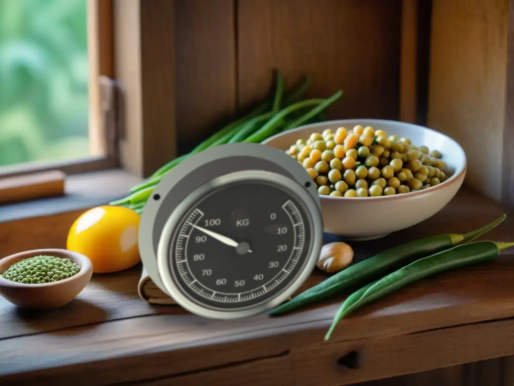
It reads 95 kg
